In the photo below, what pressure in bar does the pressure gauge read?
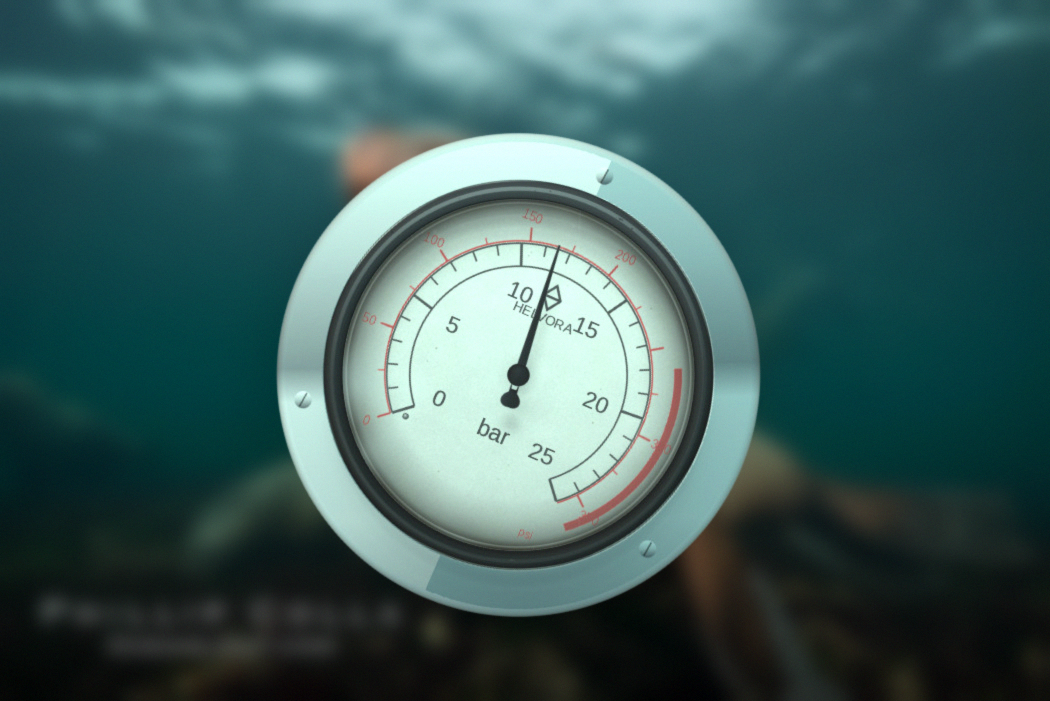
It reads 11.5 bar
